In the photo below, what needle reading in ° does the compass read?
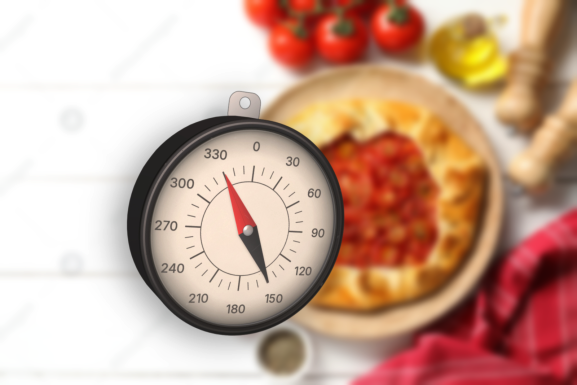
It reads 330 °
